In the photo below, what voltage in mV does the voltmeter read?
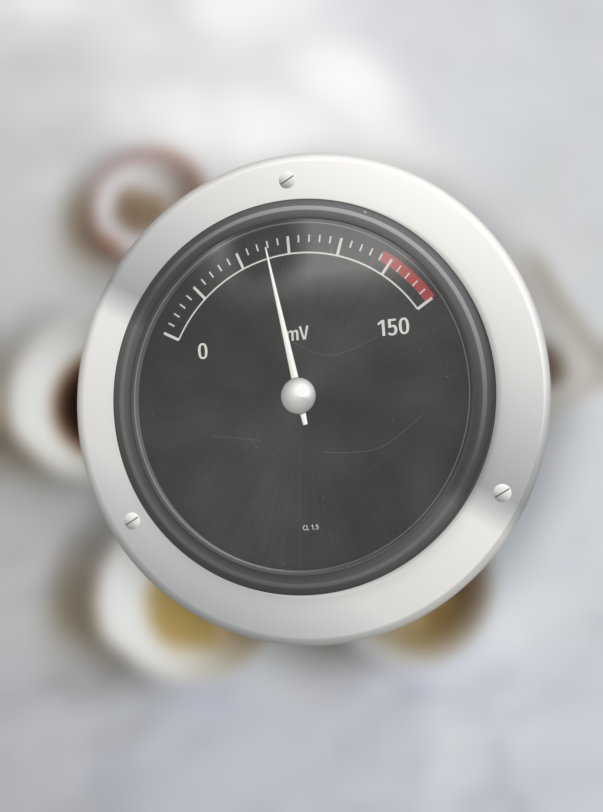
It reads 65 mV
